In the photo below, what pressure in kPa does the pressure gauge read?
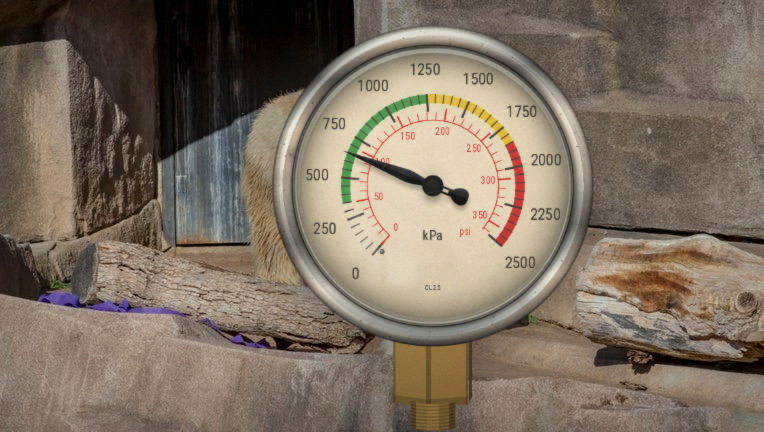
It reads 650 kPa
